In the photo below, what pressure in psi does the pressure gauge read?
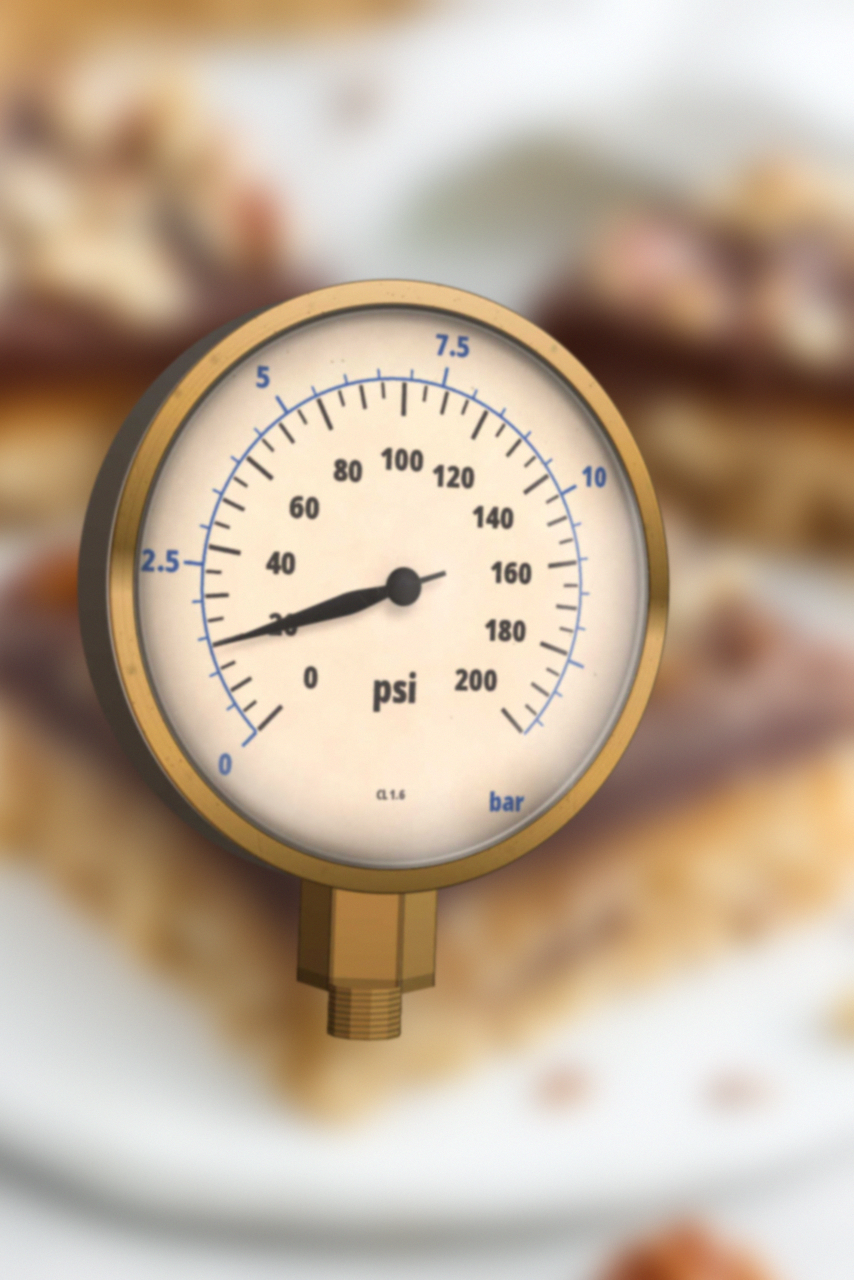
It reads 20 psi
